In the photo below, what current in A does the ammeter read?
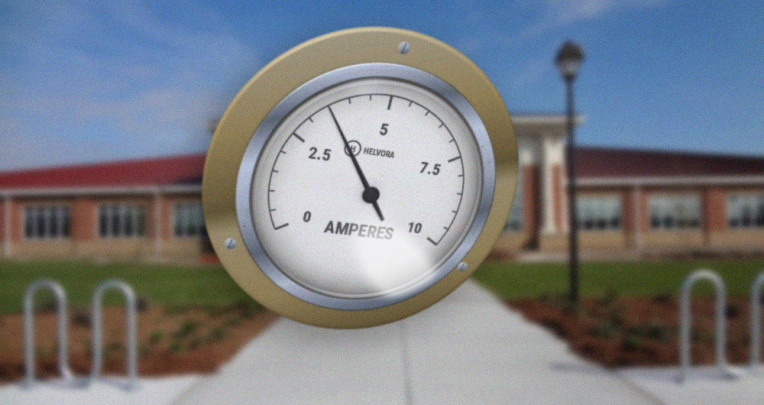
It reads 3.5 A
